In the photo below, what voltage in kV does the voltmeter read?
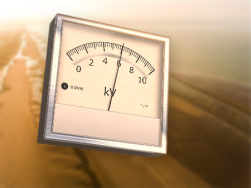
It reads 6 kV
